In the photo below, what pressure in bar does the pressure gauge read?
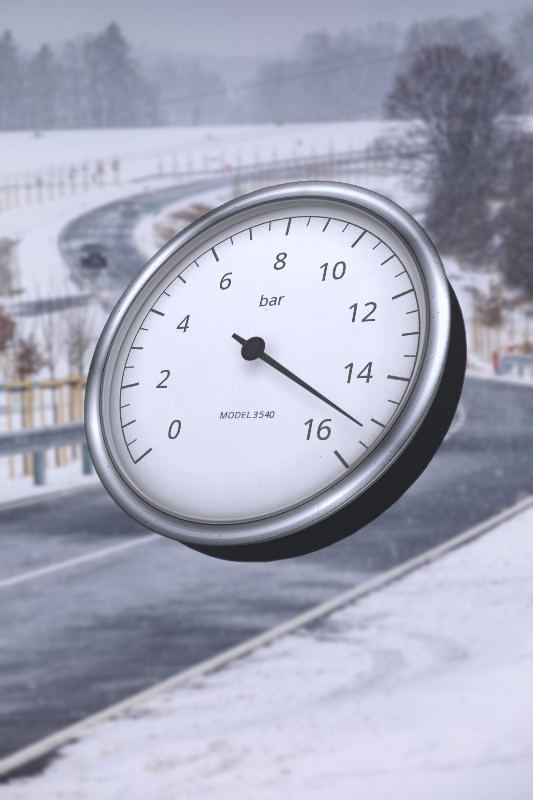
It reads 15.25 bar
